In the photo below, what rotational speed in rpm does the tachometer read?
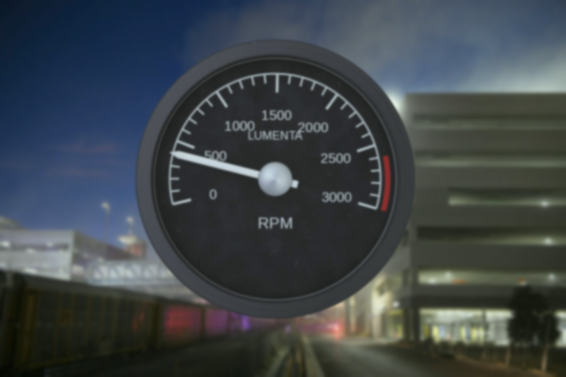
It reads 400 rpm
